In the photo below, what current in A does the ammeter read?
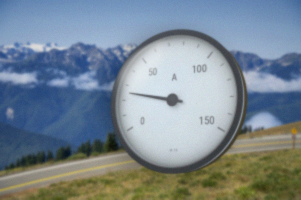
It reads 25 A
